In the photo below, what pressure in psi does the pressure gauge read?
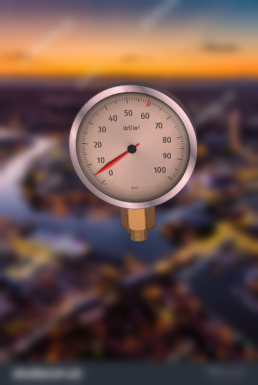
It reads 5 psi
